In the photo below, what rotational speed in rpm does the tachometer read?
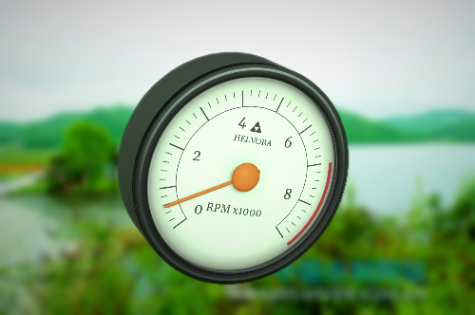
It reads 600 rpm
